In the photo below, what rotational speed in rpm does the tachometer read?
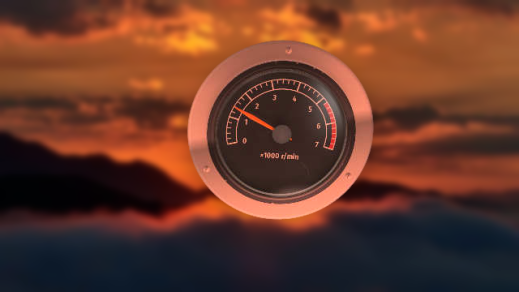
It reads 1400 rpm
